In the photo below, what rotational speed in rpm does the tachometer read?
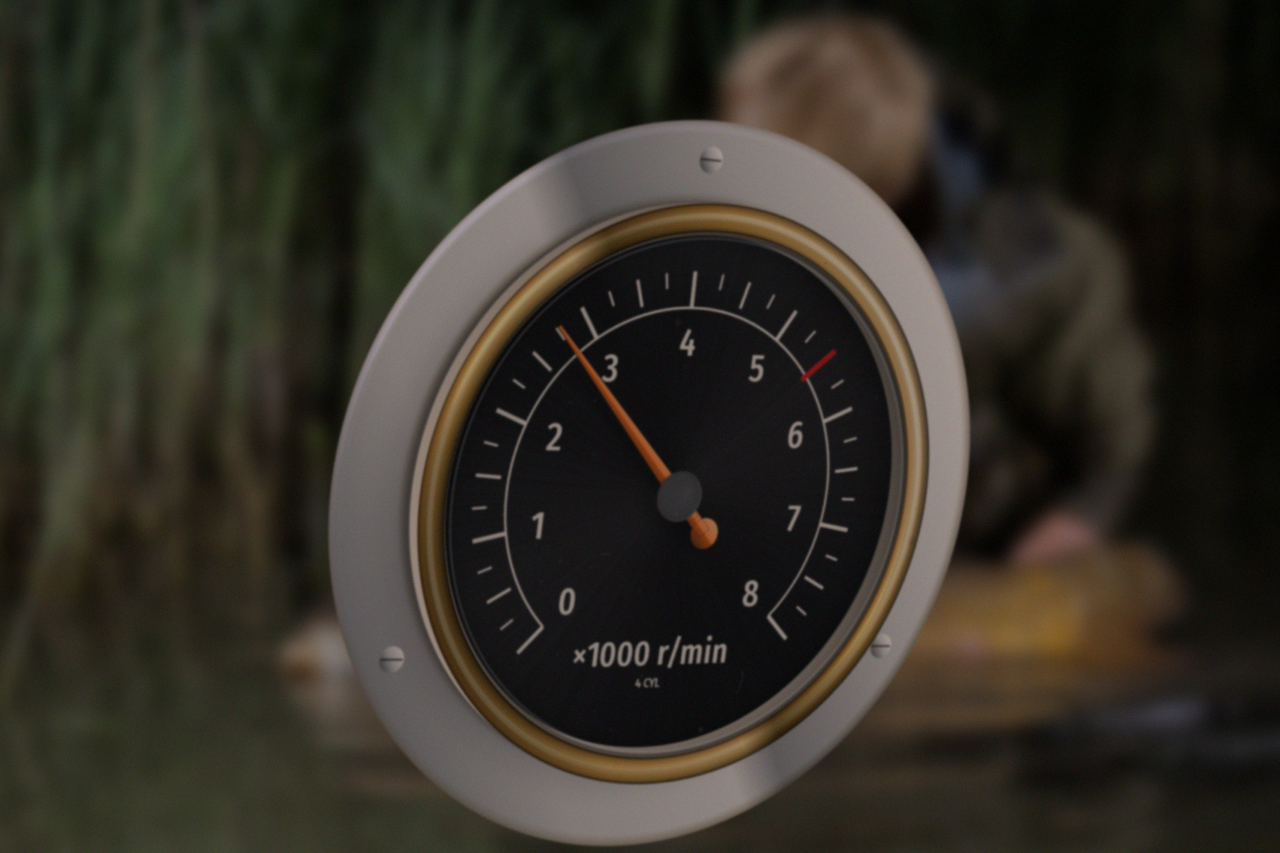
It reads 2750 rpm
